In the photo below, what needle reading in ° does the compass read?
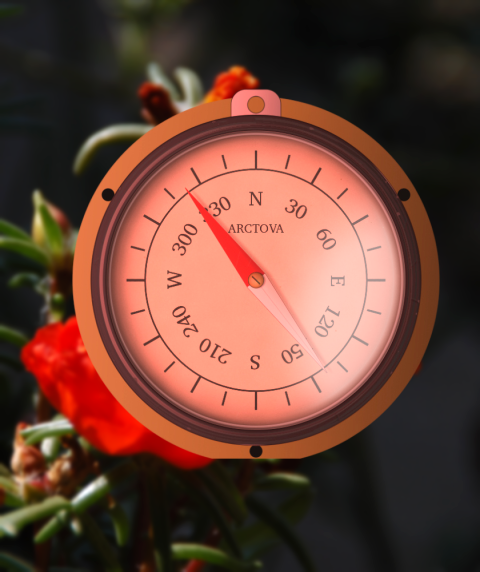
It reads 322.5 °
